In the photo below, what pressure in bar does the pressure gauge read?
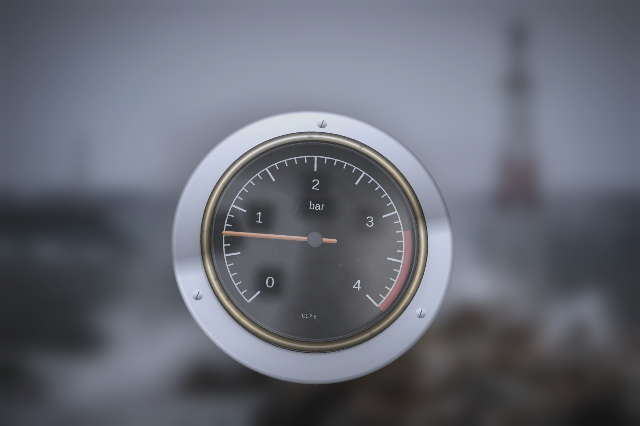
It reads 0.7 bar
